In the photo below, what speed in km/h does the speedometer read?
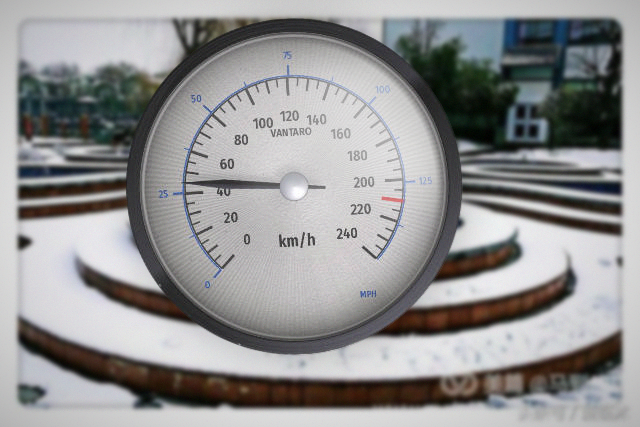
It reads 45 km/h
